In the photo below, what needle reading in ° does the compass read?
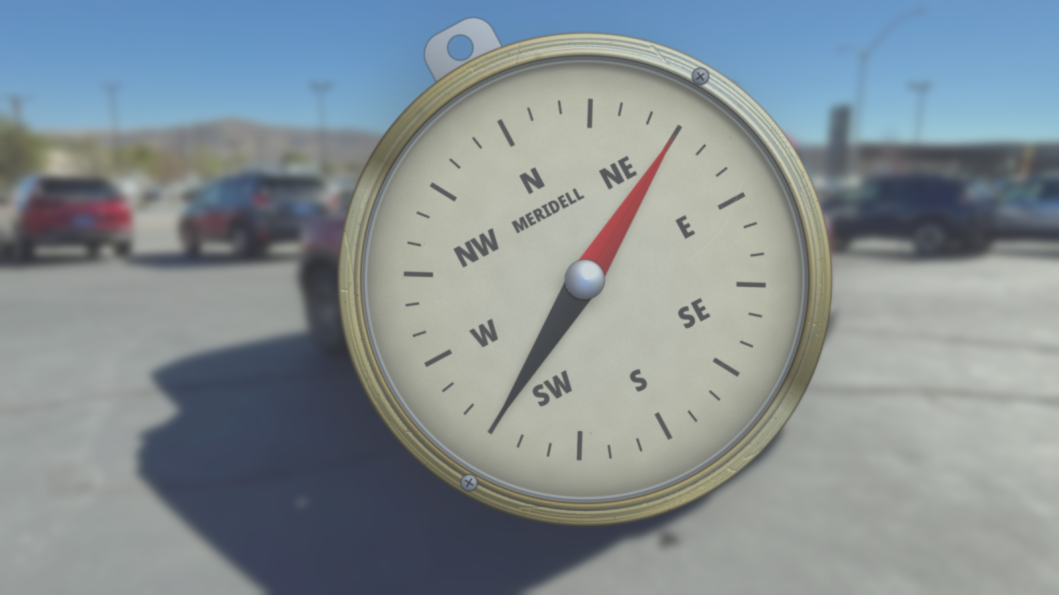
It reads 60 °
